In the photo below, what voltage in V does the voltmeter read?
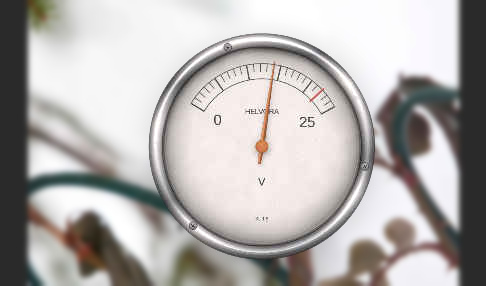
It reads 14 V
